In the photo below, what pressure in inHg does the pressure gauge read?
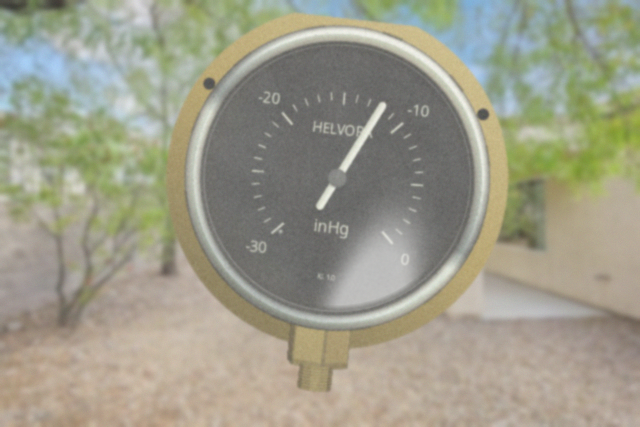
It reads -12 inHg
